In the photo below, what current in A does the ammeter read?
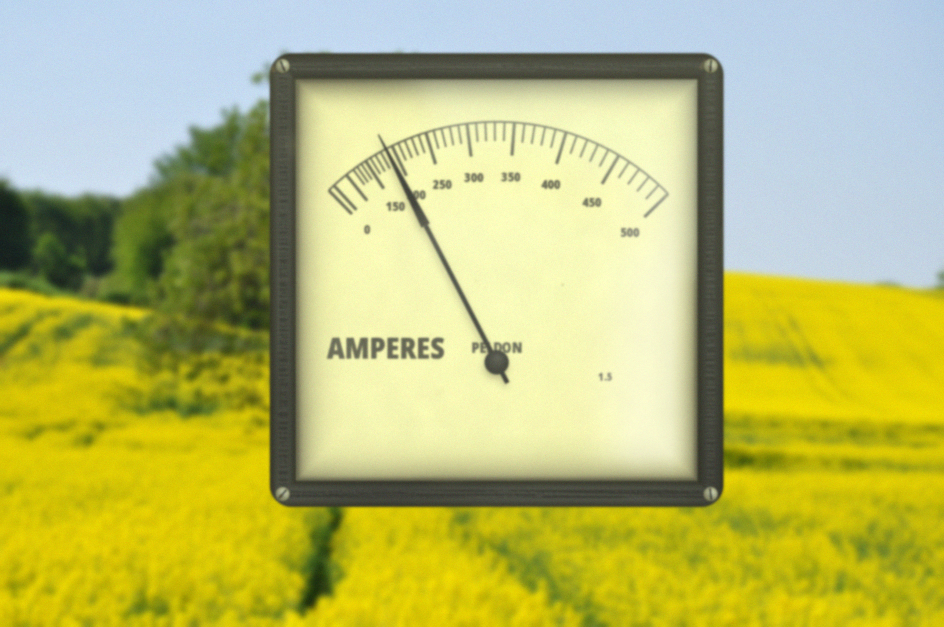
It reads 190 A
